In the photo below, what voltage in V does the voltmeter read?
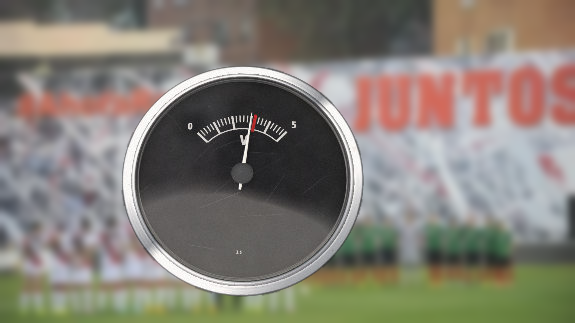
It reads 3 V
